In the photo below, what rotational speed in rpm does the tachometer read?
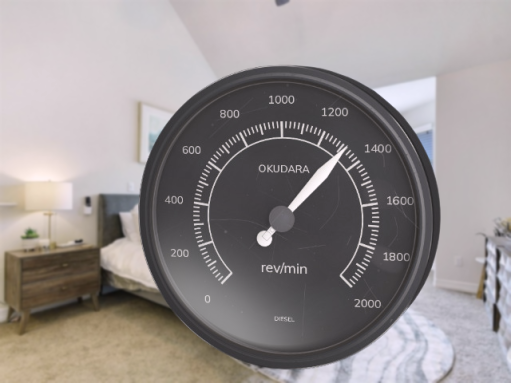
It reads 1320 rpm
